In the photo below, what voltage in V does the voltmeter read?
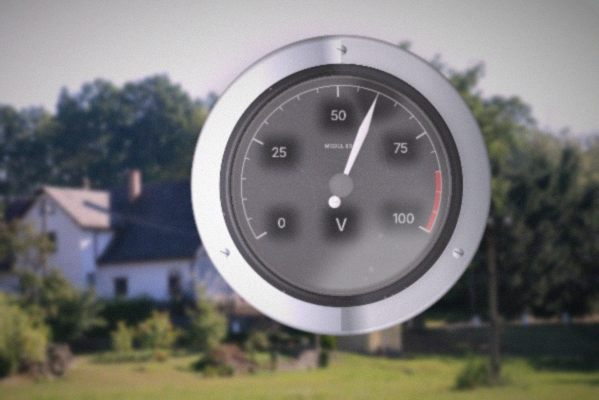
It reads 60 V
